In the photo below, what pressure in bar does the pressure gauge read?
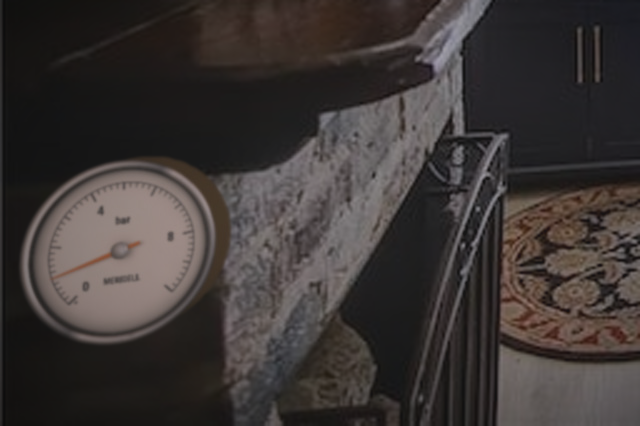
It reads 1 bar
